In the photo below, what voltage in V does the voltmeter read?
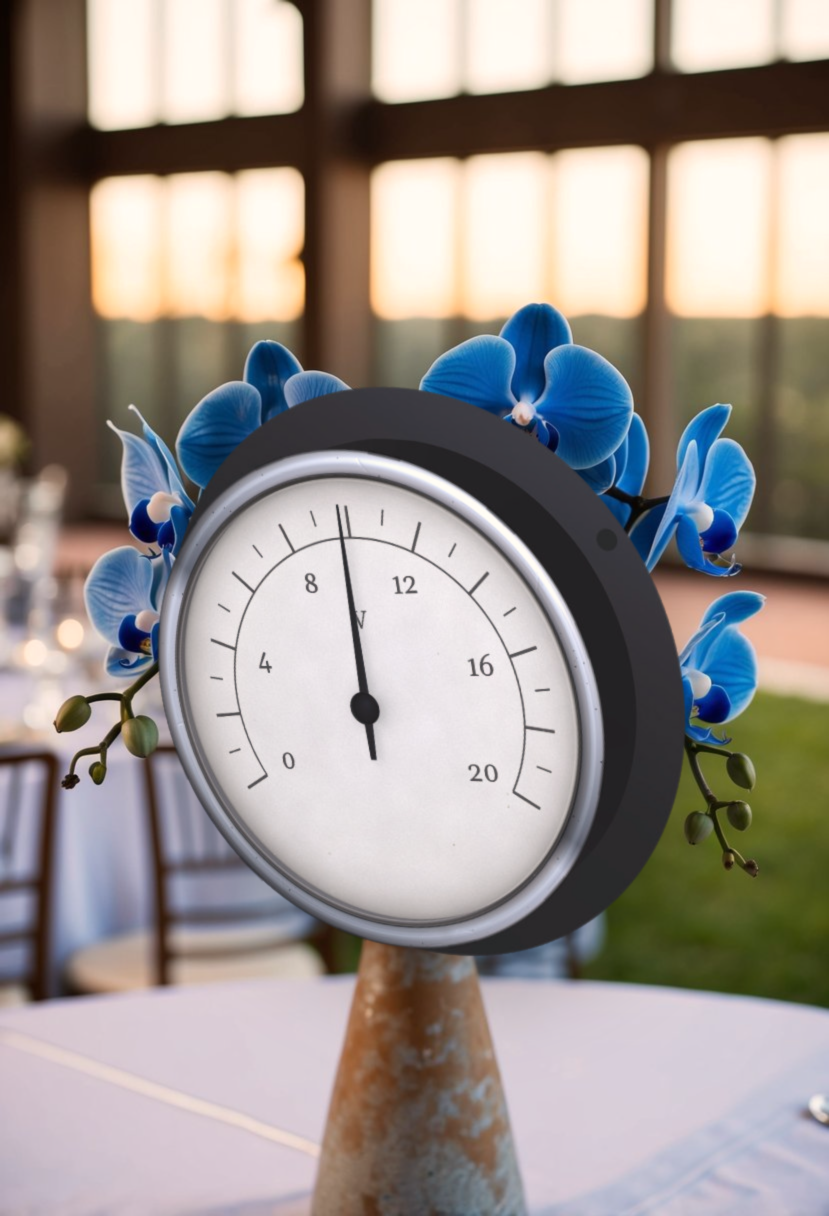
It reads 10 V
